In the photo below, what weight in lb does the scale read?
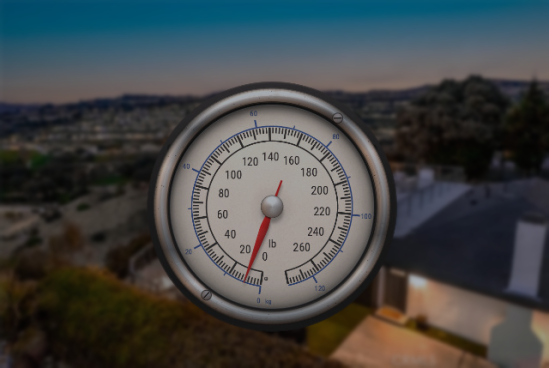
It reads 10 lb
